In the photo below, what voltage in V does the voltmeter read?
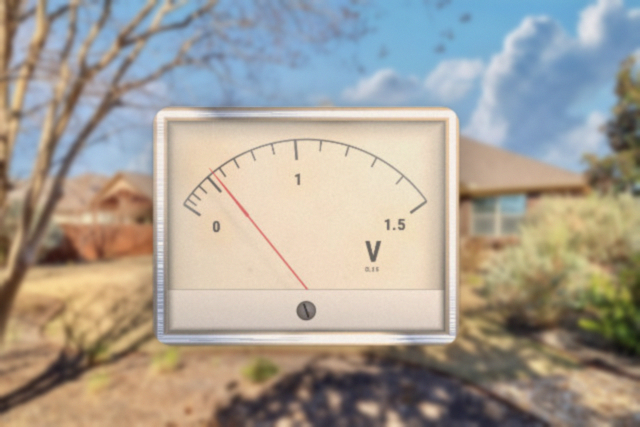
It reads 0.55 V
